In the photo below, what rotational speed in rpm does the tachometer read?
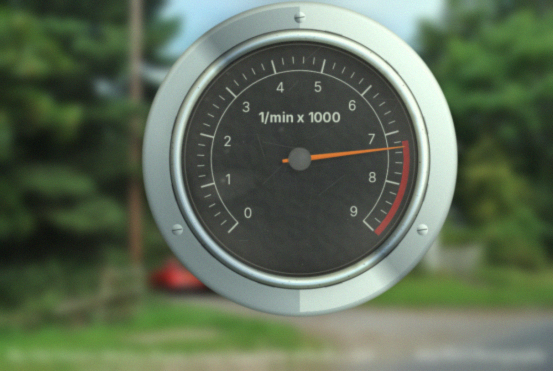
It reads 7300 rpm
